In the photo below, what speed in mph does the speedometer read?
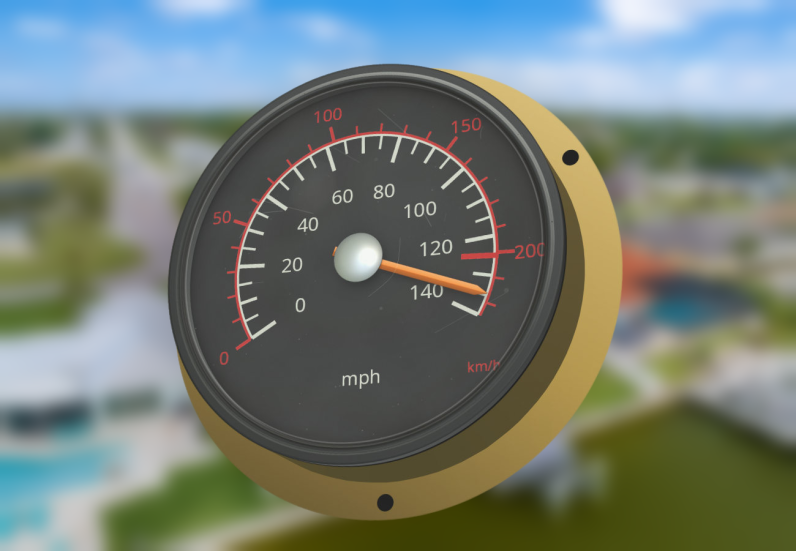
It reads 135 mph
